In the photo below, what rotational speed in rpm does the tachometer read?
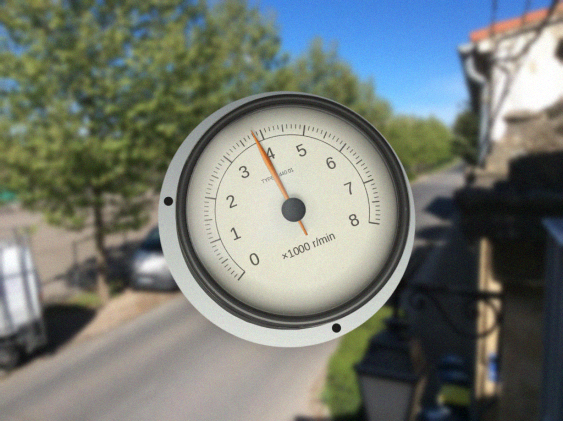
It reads 3800 rpm
